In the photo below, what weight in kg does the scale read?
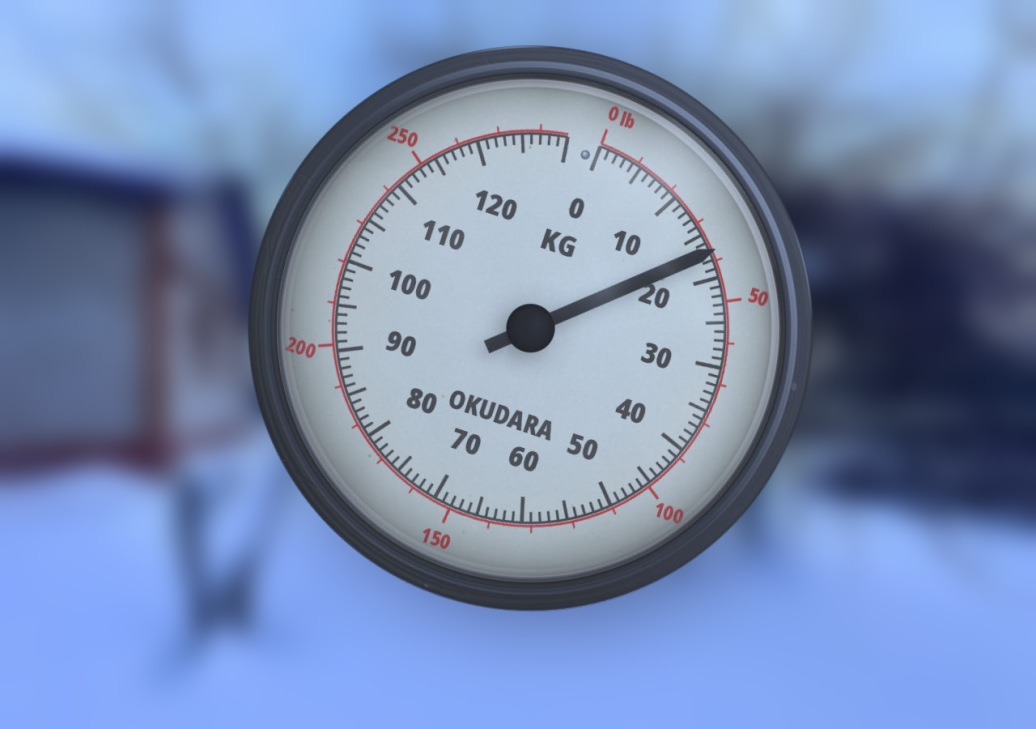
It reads 17 kg
